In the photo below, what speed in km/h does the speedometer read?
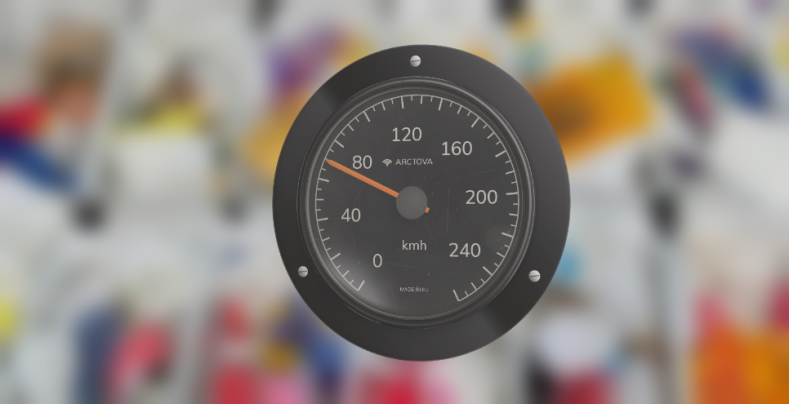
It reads 70 km/h
